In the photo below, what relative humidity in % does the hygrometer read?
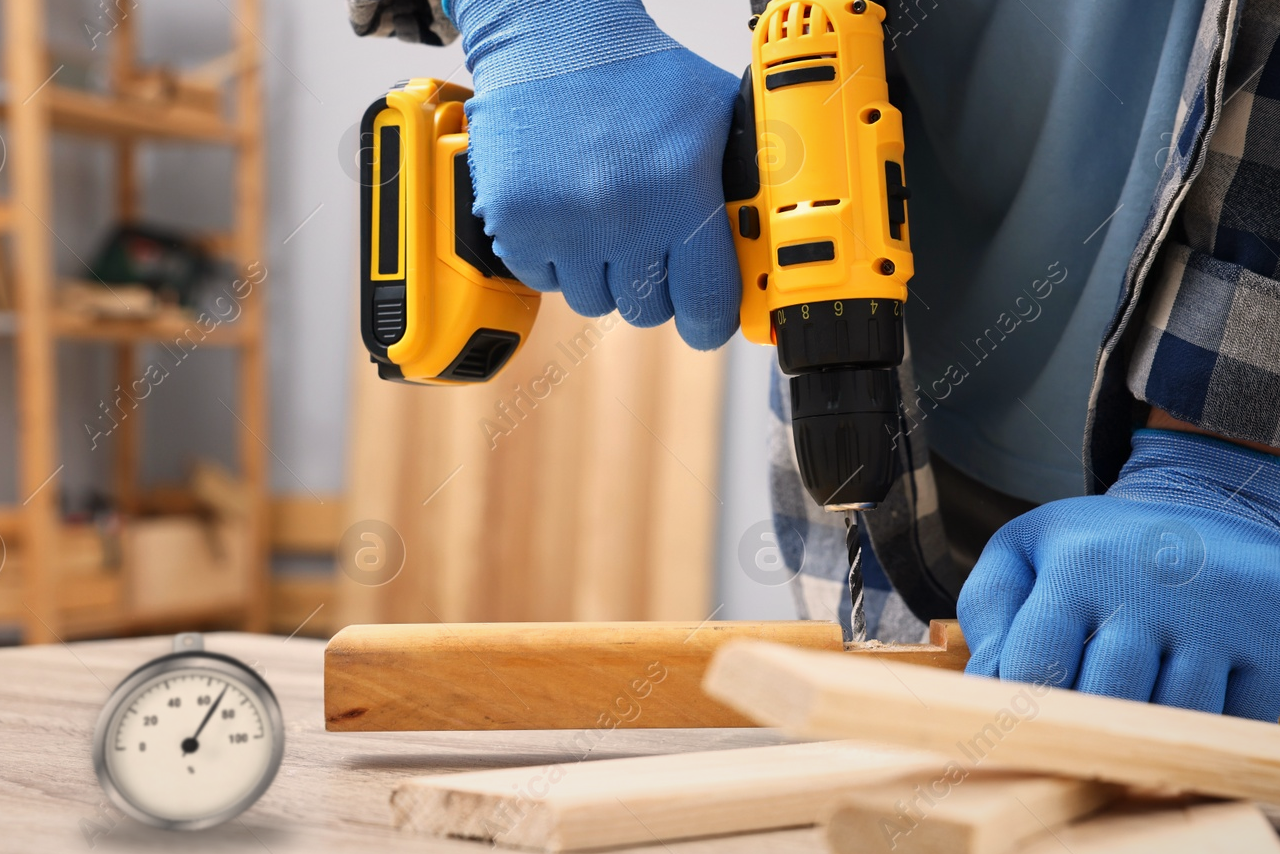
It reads 68 %
